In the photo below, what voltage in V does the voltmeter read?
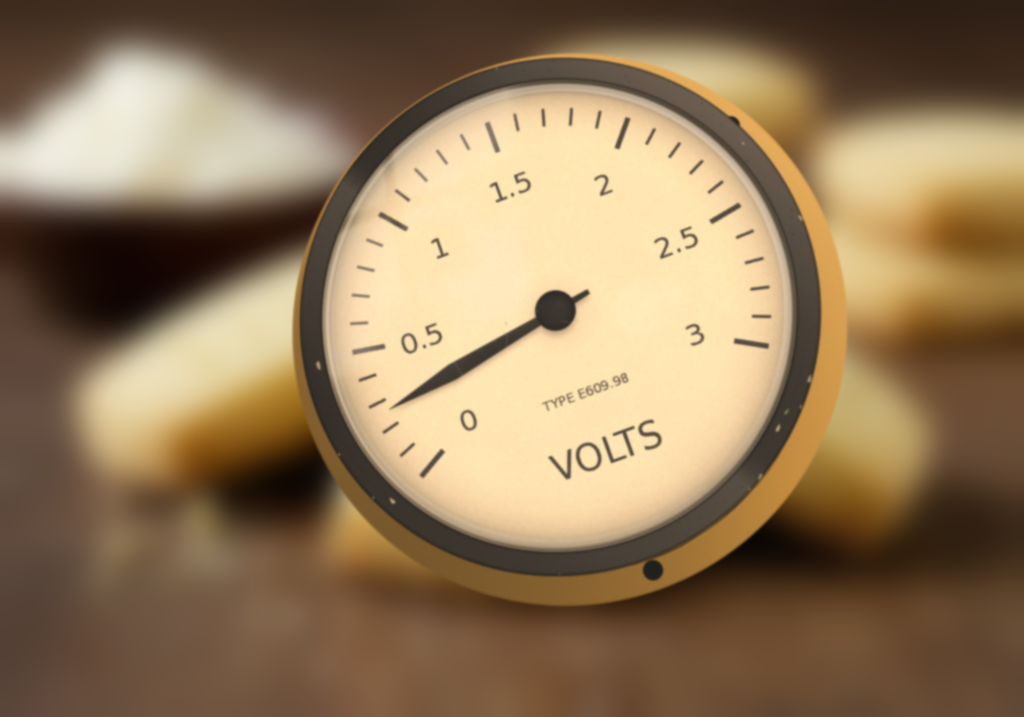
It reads 0.25 V
